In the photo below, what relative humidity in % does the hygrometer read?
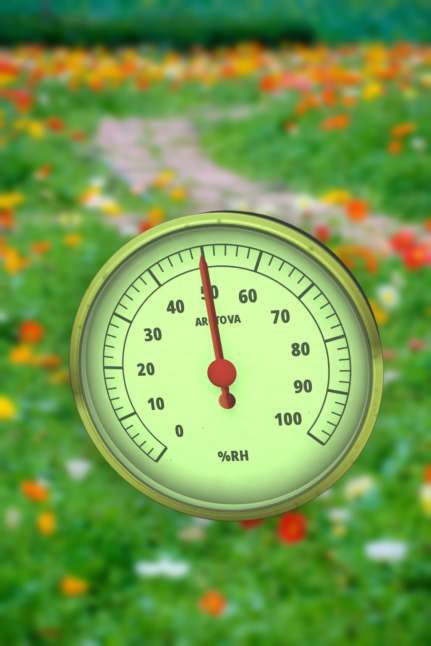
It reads 50 %
